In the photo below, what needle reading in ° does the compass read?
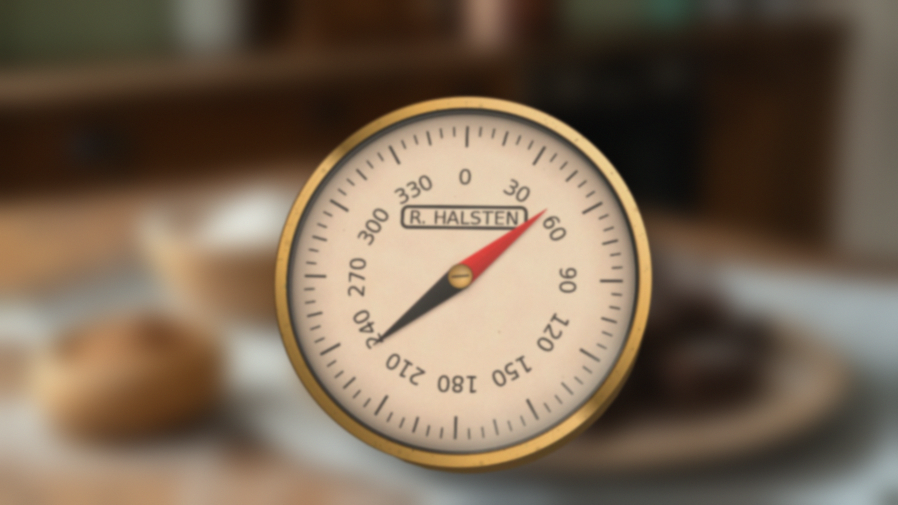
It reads 50 °
